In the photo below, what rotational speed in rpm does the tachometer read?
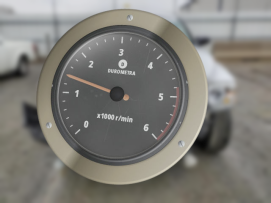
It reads 1400 rpm
